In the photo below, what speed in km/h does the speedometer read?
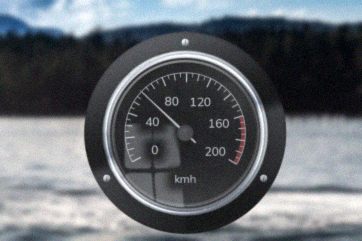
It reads 60 km/h
